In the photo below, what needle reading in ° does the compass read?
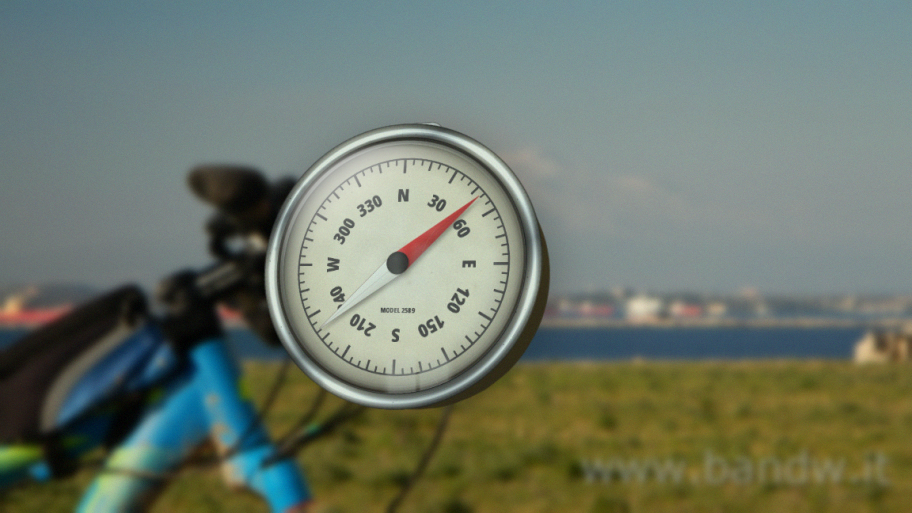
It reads 50 °
